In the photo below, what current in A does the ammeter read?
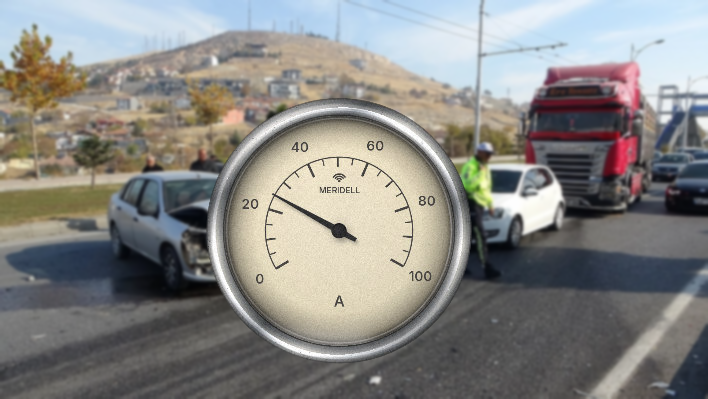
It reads 25 A
